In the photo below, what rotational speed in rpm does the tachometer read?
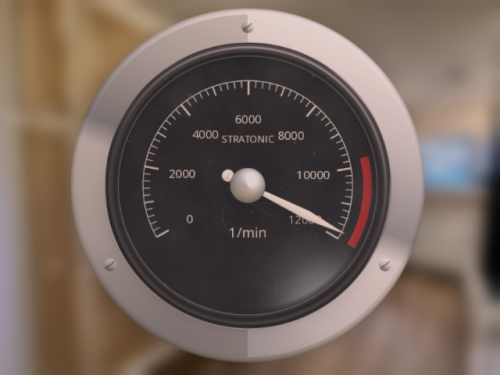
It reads 11800 rpm
